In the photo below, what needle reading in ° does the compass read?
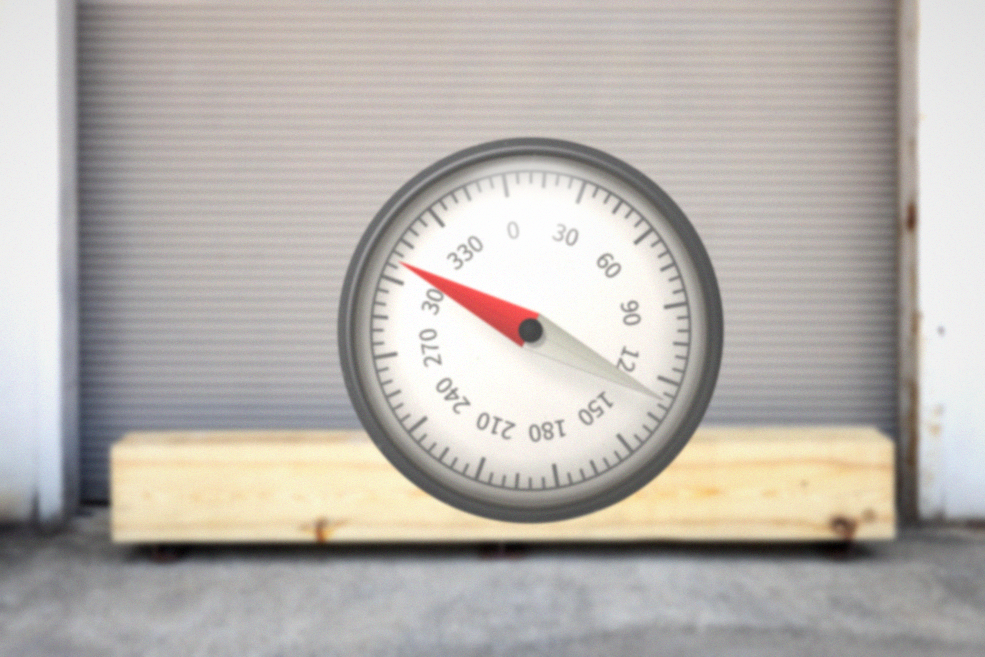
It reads 307.5 °
